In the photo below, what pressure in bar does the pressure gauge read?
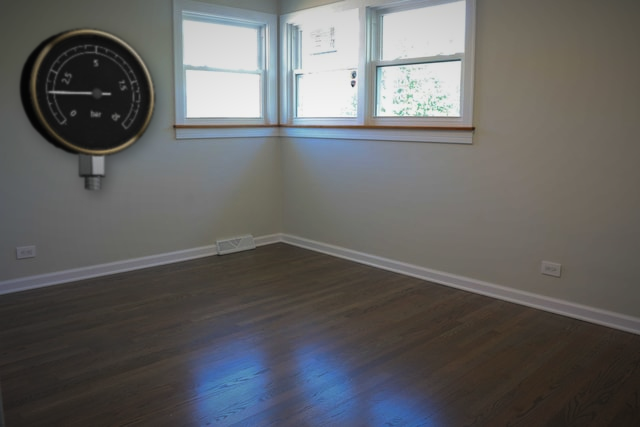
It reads 1.5 bar
